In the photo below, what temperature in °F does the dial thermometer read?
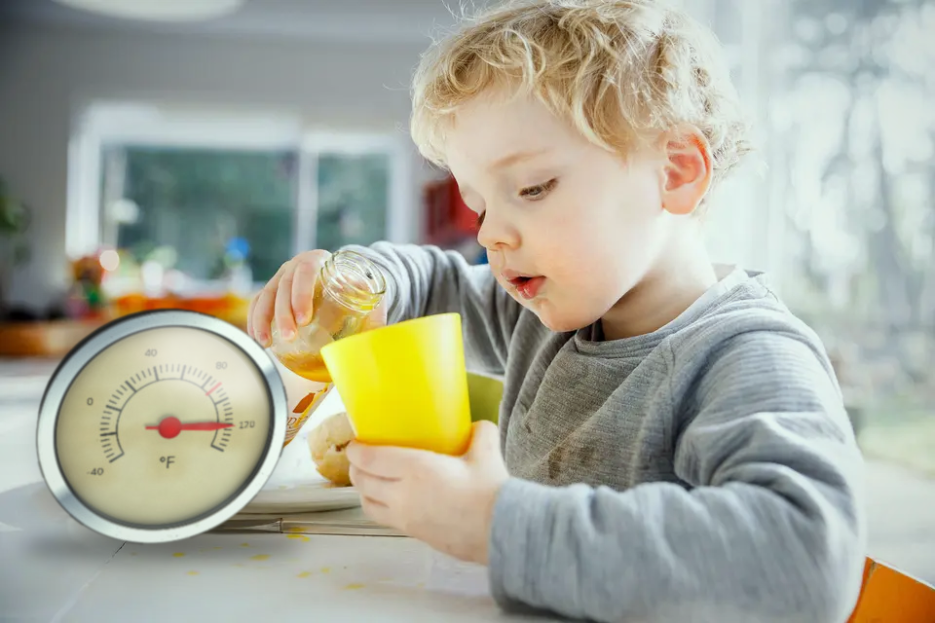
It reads 120 °F
